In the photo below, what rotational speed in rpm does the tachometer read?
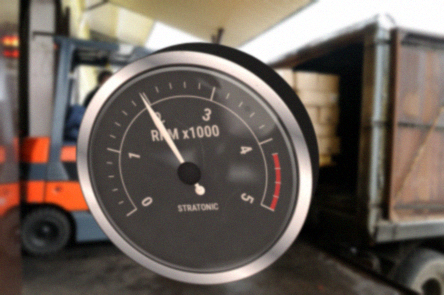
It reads 2000 rpm
